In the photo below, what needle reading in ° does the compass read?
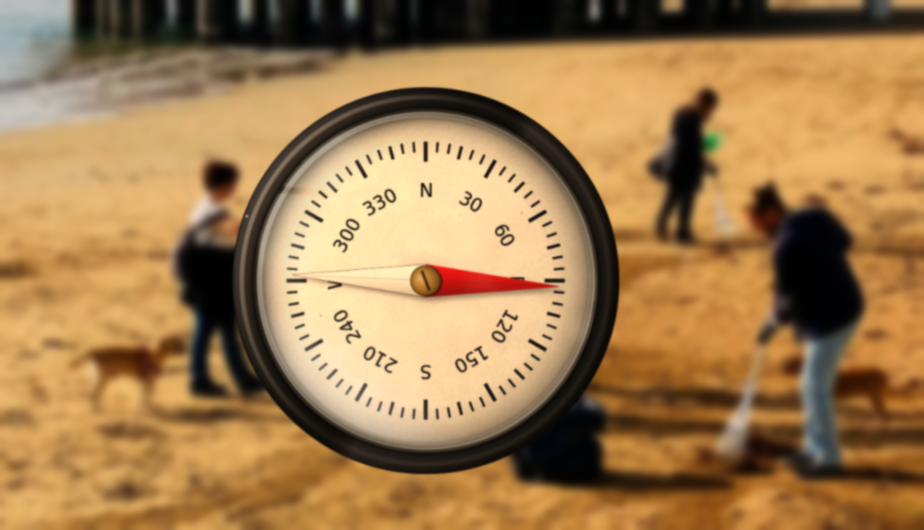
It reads 92.5 °
